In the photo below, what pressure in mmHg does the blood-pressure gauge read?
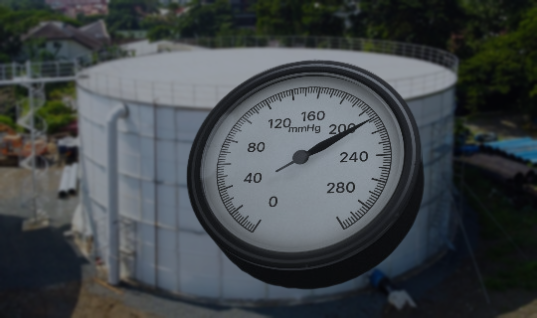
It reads 210 mmHg
